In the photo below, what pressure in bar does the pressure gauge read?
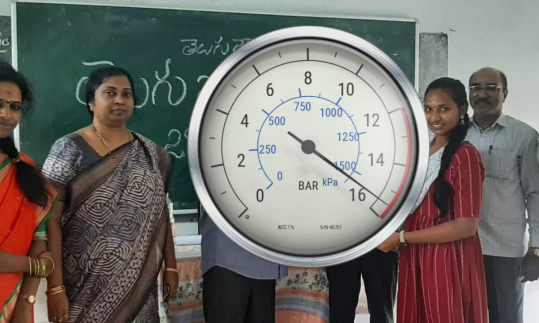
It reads 15.5 bar
